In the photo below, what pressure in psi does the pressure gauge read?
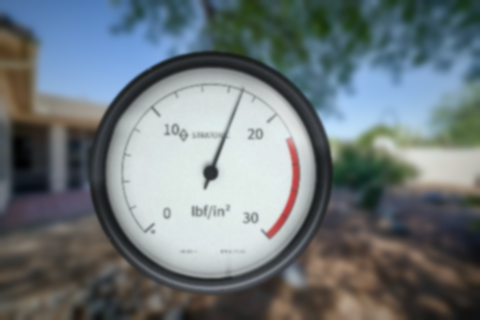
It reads 17 psi
